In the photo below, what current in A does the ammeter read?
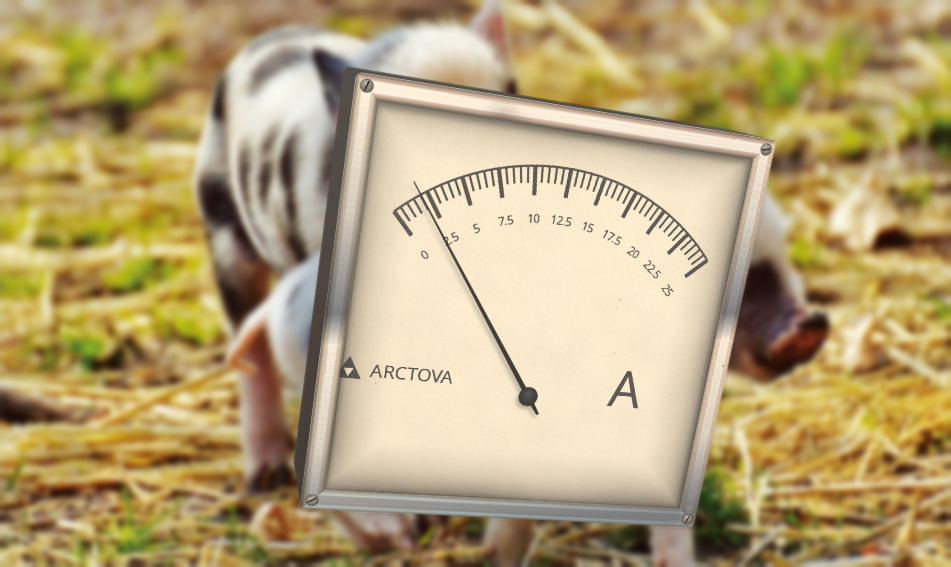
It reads 2 A
